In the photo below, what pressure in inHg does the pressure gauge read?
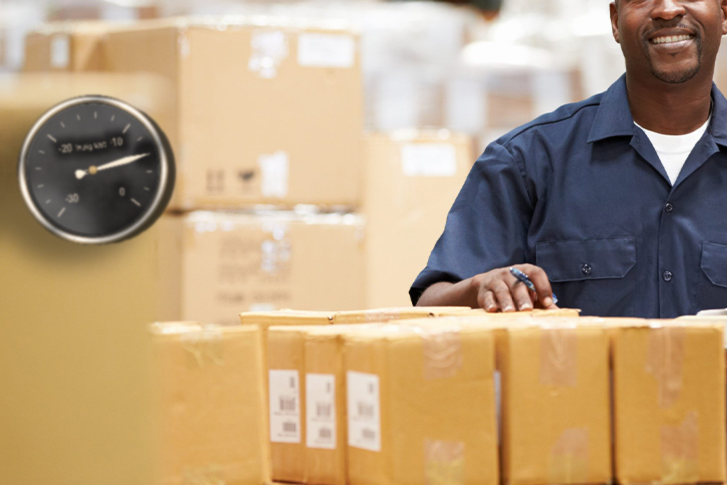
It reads -6 inHg
